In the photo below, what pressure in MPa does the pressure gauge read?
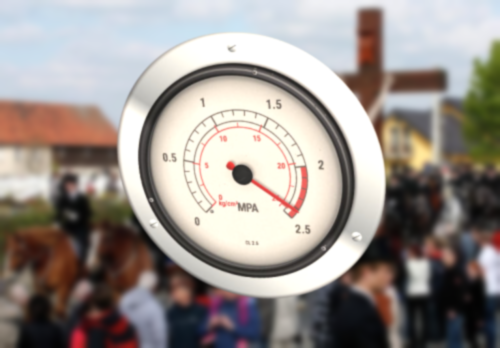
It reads 2.4 MPa
